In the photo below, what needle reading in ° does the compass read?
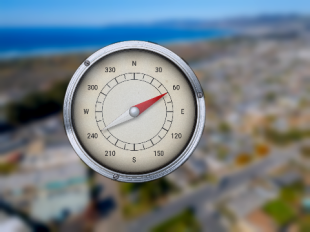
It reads 60 °
